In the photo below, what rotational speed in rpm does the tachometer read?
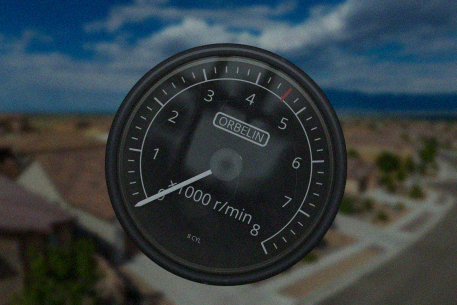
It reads 0 rpm
